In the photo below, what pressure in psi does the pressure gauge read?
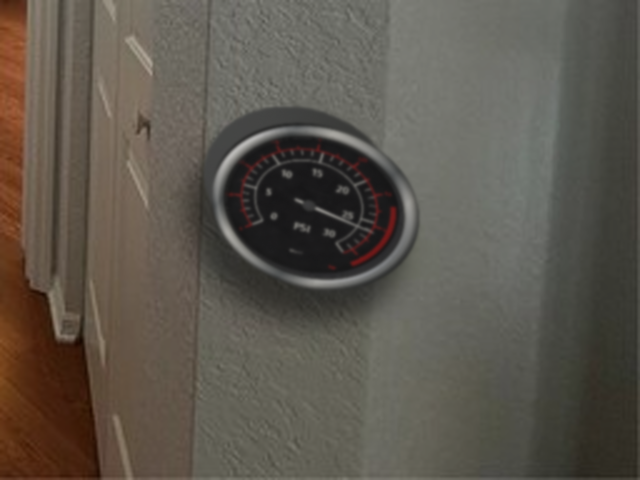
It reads 26 psi
